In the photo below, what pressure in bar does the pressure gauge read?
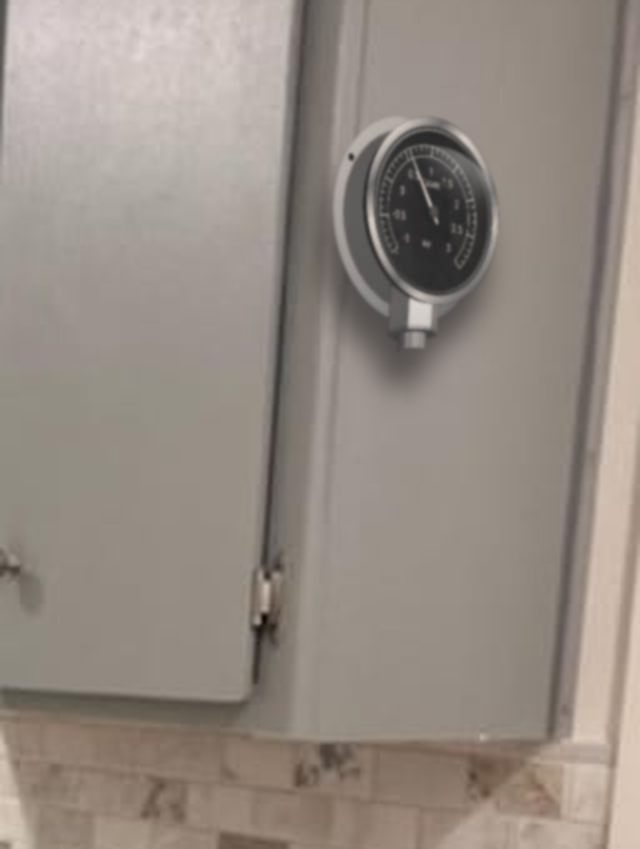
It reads 0.5 bar
